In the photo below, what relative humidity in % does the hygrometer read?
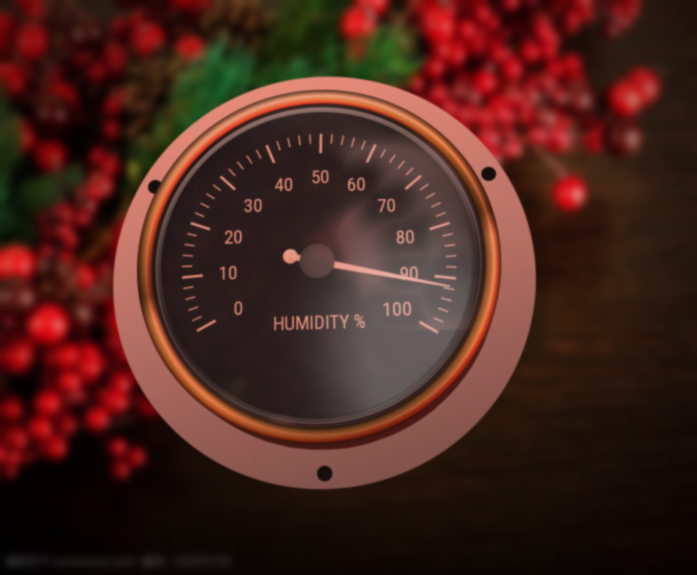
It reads 92 %
